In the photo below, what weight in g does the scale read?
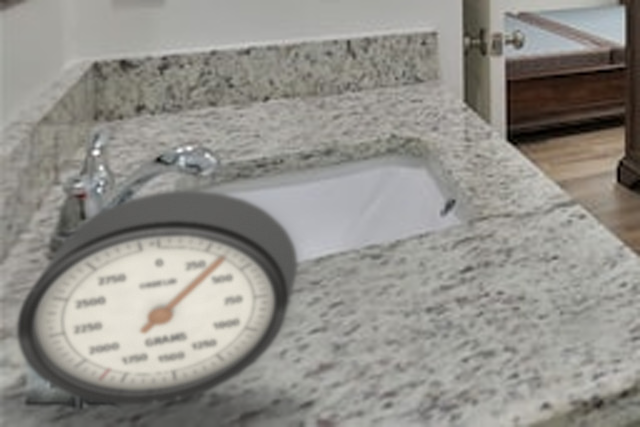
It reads 350 g
